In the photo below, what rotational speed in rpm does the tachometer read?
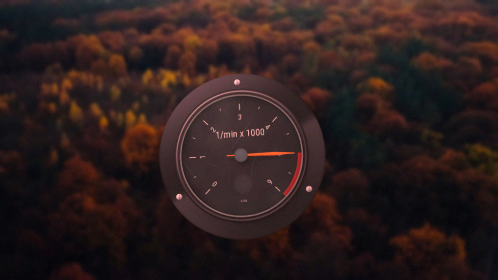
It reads 5000 rpm
